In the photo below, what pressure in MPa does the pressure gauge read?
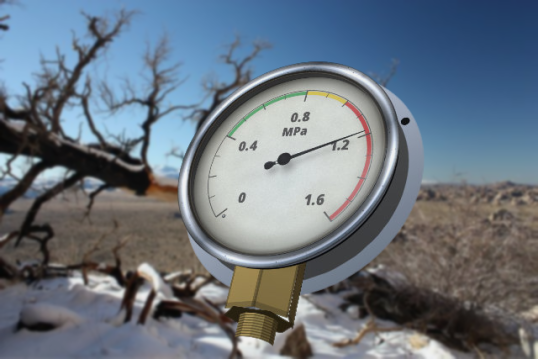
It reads 1.2 MPa
